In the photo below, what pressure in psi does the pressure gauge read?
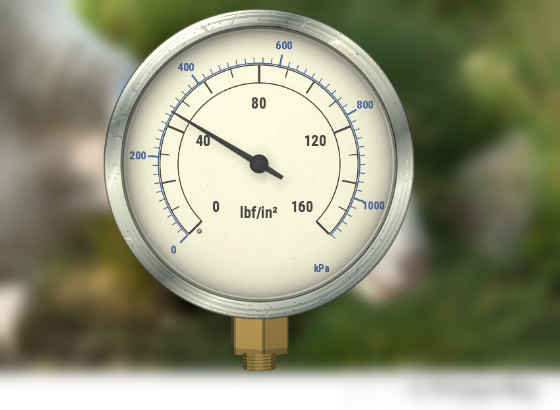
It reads 45 psi
